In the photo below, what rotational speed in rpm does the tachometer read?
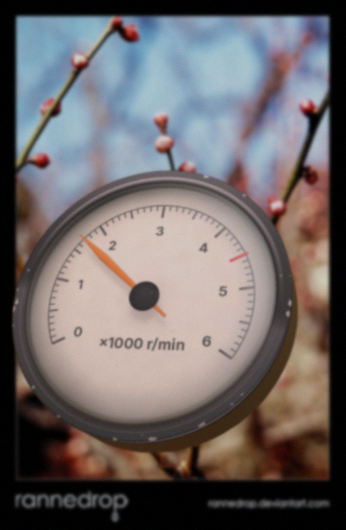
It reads 1700 rpm
